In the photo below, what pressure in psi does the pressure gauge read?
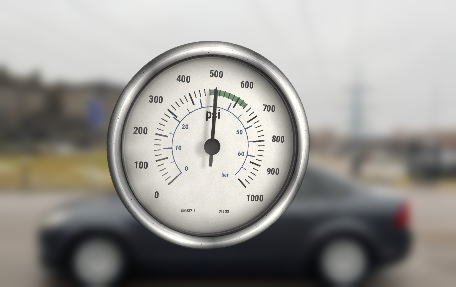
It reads 500 psi
